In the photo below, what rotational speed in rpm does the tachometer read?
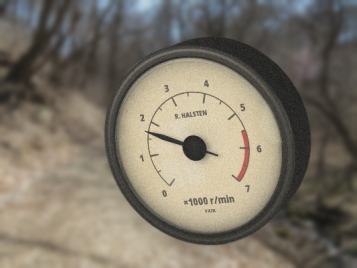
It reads 1750 rpm
